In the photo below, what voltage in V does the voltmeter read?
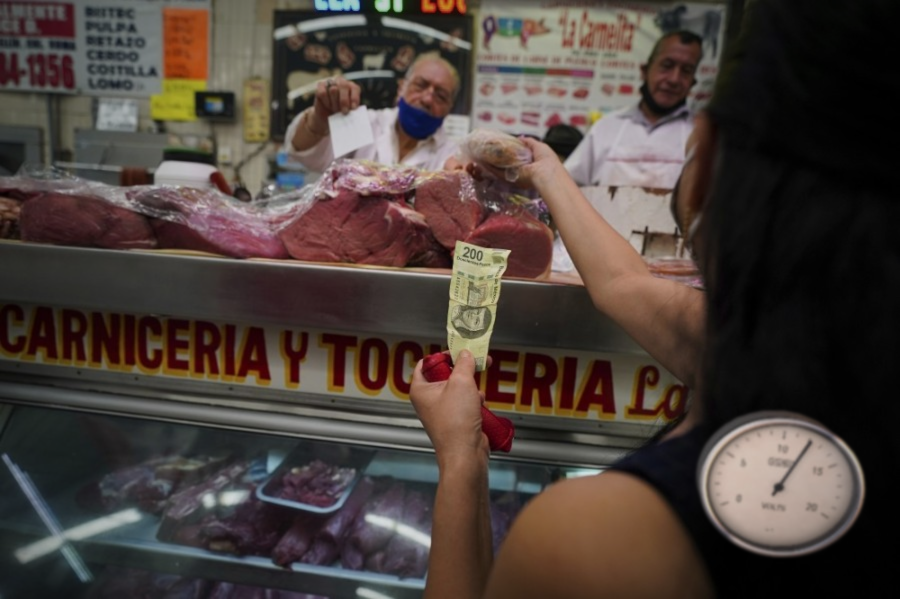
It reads 12 V
